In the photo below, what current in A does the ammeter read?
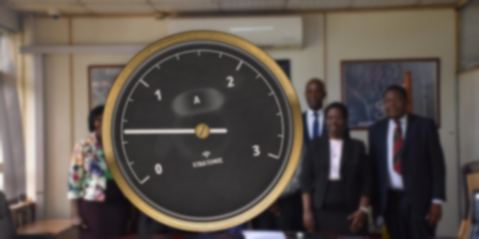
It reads 0.5 A
